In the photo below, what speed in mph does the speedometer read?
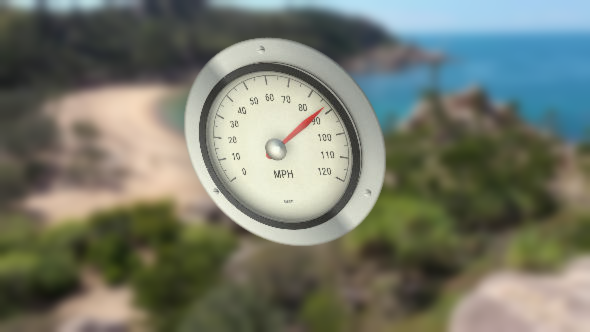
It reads 87.5 mph
